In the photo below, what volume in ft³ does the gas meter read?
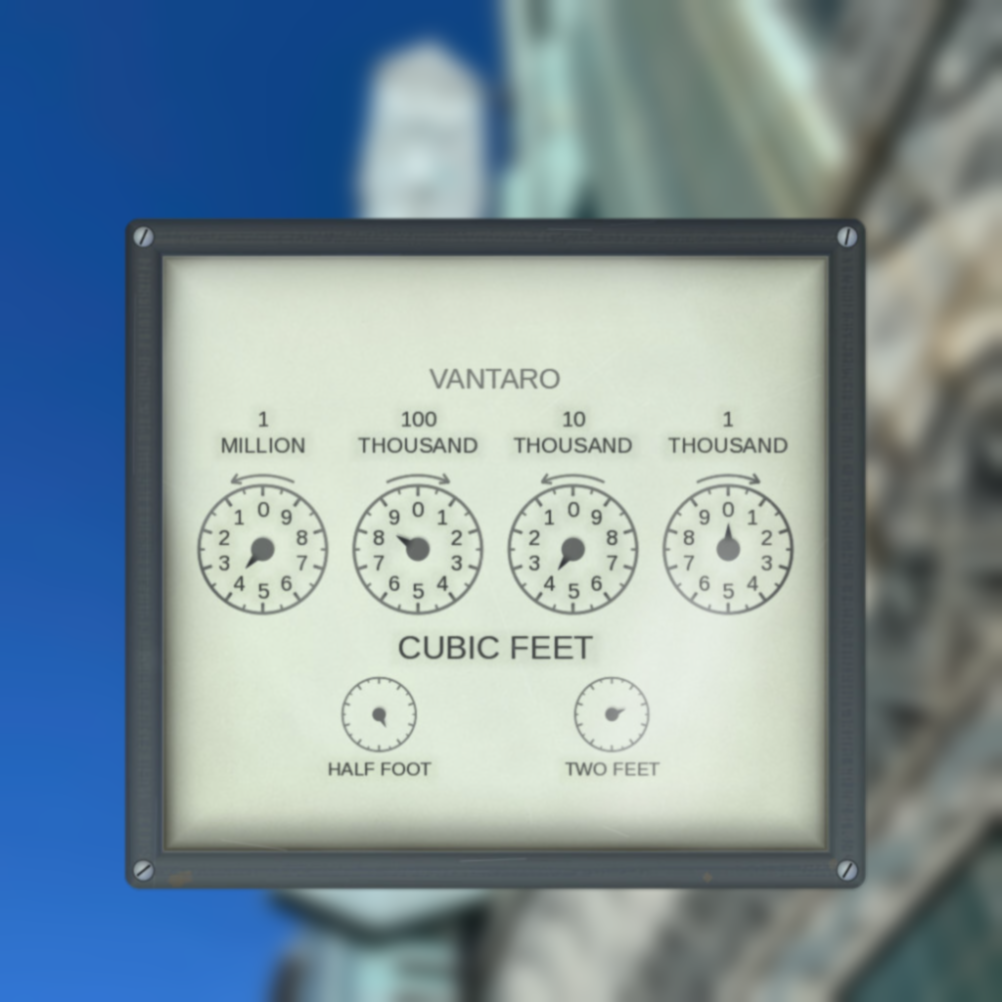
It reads 384000 ft³
